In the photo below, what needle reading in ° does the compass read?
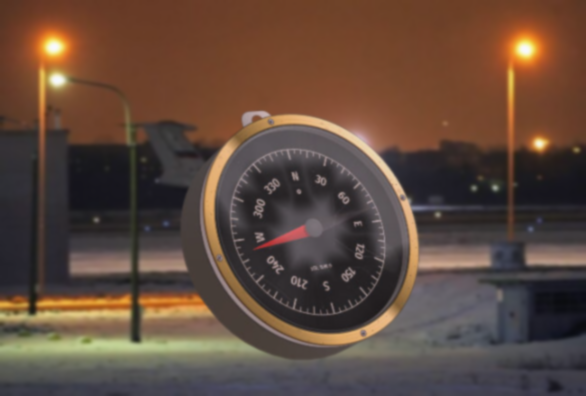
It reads 260 °
